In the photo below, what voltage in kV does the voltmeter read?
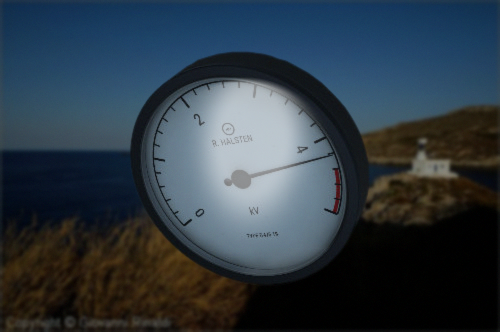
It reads 4.2 kV
